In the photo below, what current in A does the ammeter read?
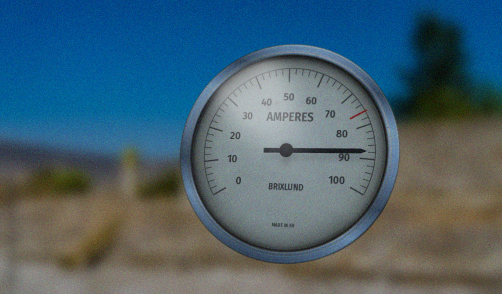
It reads 88 A
